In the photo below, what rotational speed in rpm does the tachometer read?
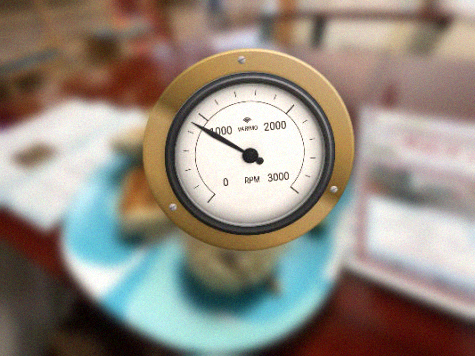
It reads 900 rpm
